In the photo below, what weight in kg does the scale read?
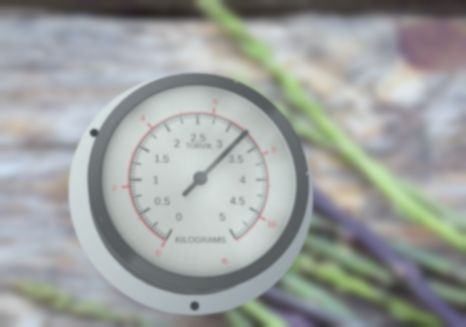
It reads 3.25 kg
